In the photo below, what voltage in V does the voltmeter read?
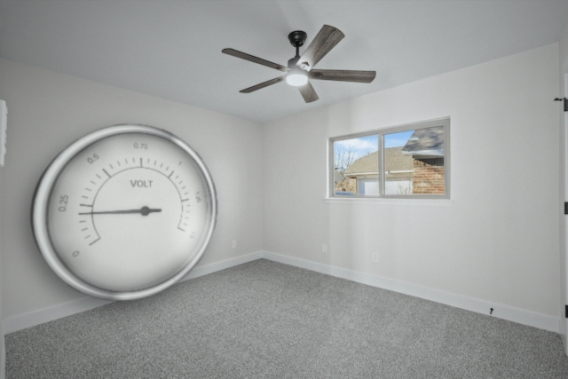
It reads 0.2 V
